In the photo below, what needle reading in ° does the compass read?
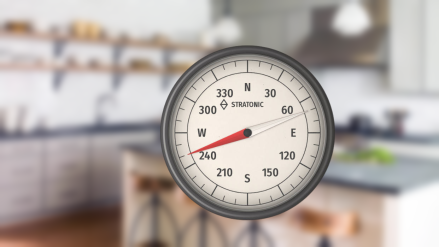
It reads 250 °
